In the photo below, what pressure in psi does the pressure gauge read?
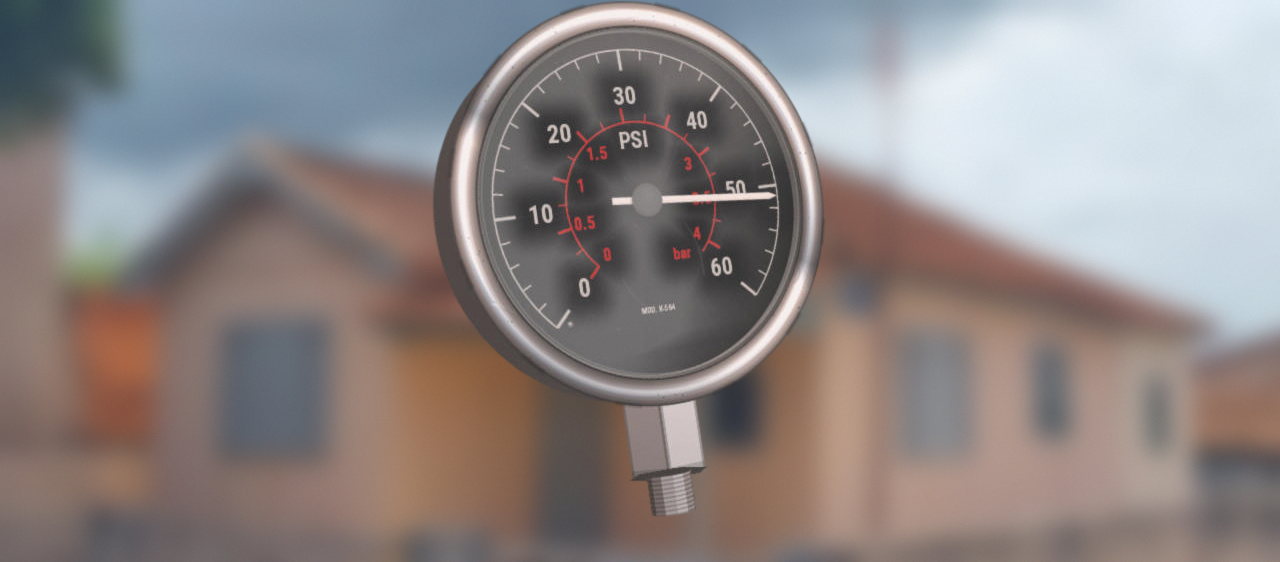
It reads 51 psi
